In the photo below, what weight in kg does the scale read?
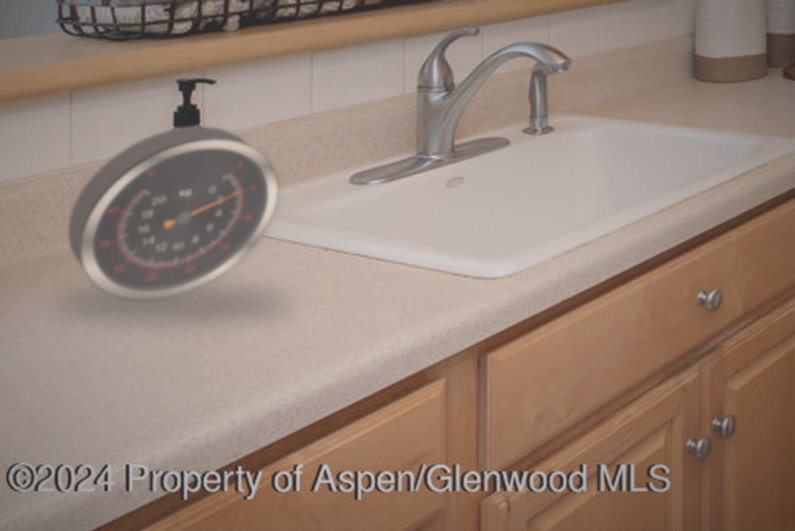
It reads 2 kg
